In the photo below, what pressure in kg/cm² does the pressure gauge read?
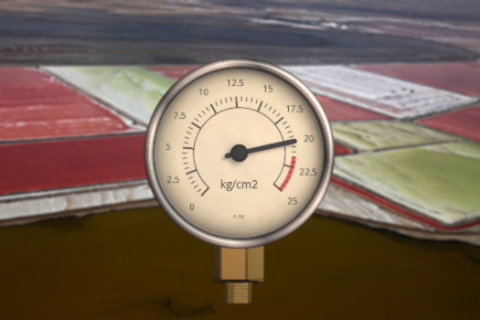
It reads 20 kg/cm²
